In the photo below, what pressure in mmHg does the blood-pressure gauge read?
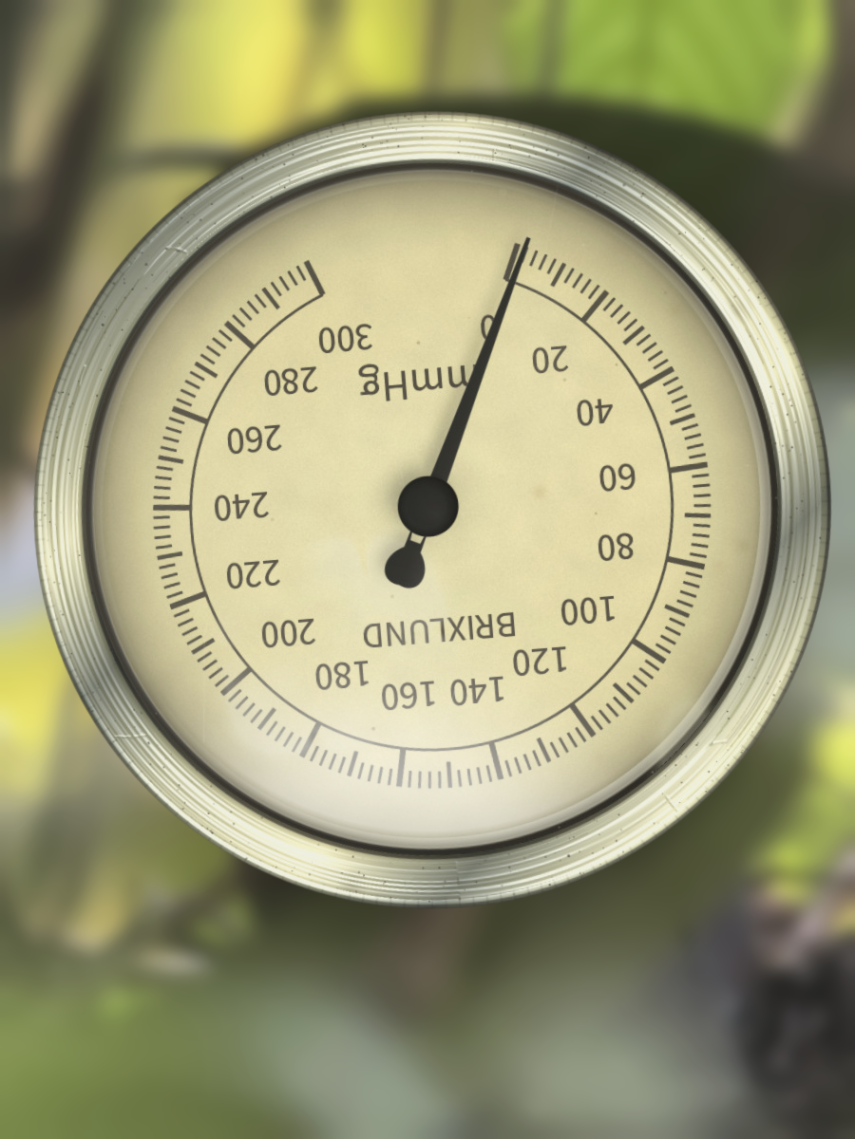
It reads 2 mmHg
